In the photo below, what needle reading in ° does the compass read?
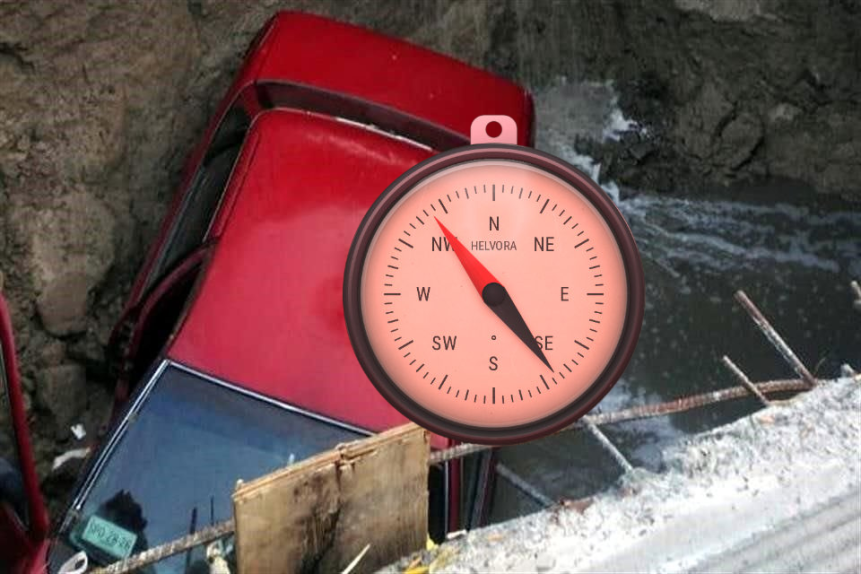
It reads 322.5 °
